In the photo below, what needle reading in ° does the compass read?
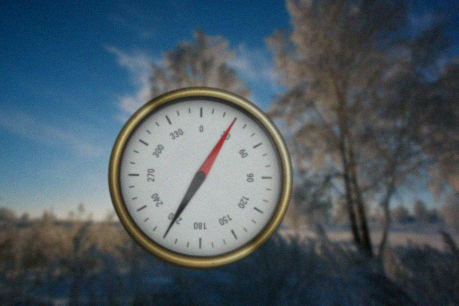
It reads 30 °
